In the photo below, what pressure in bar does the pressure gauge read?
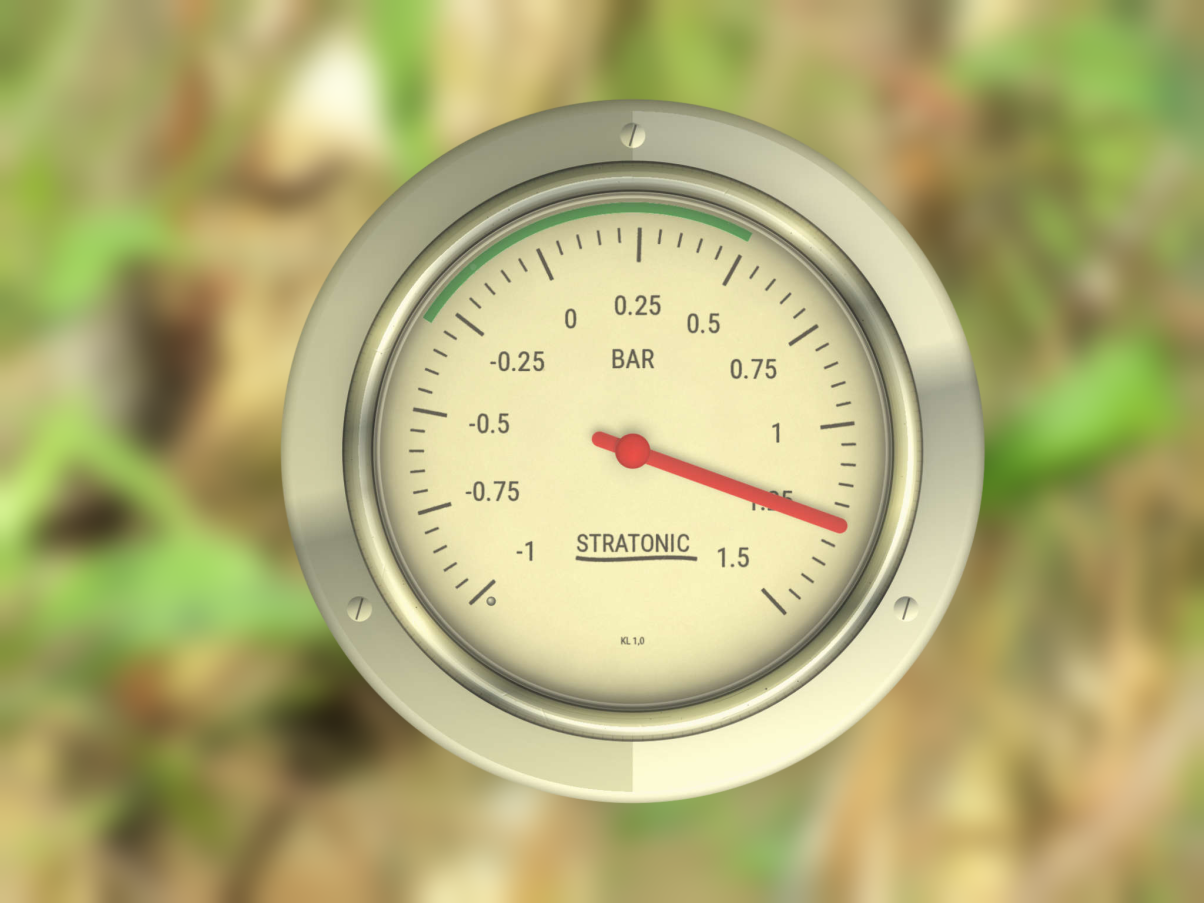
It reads 1.25 bar
